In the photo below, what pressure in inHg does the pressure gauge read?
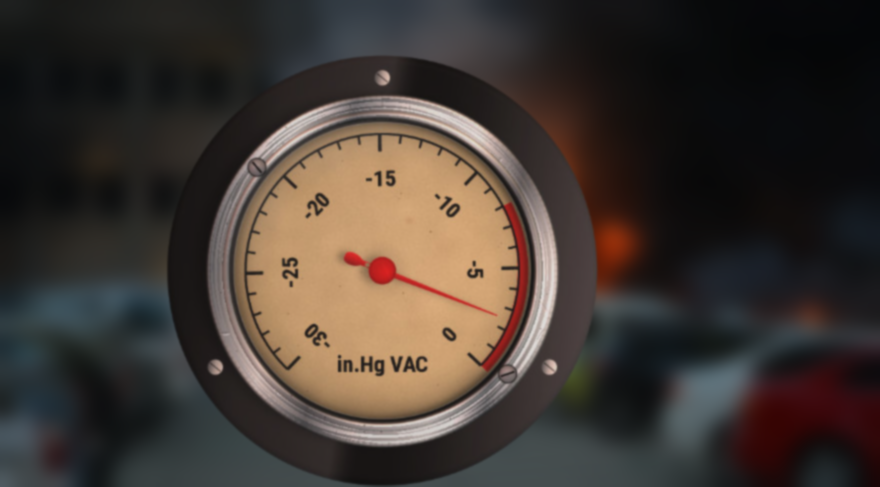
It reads -2.5 inHg
